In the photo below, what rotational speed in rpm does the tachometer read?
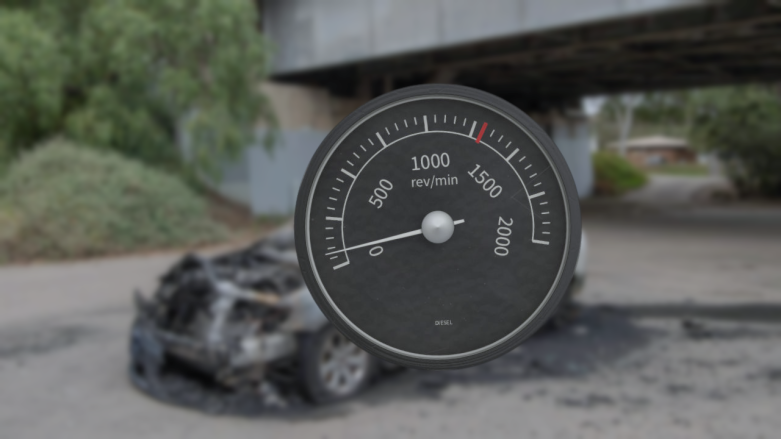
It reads 75 rpm
